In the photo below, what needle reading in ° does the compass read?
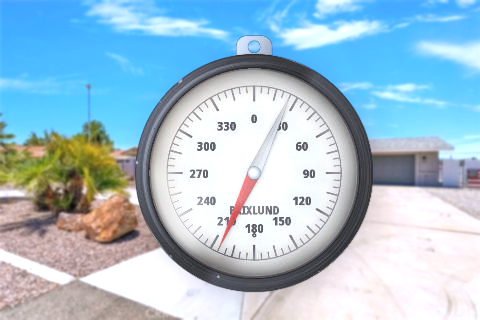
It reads 205 °
